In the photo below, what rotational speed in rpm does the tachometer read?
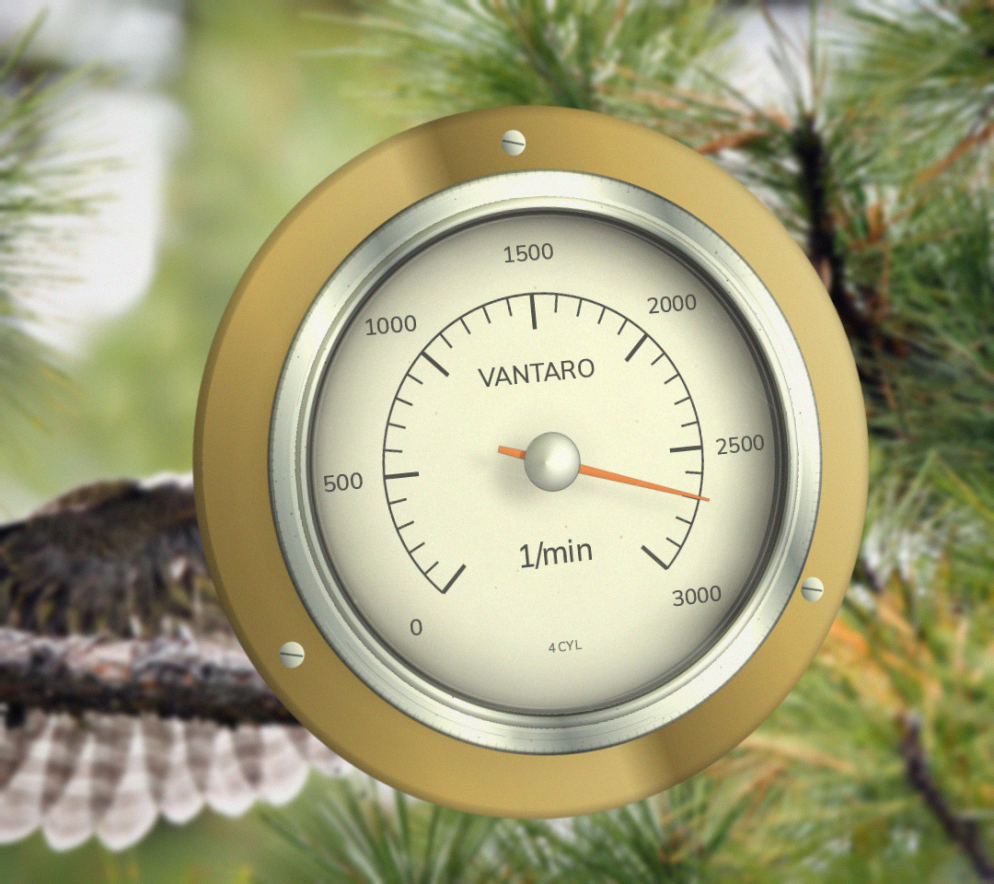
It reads 2700 rpm
